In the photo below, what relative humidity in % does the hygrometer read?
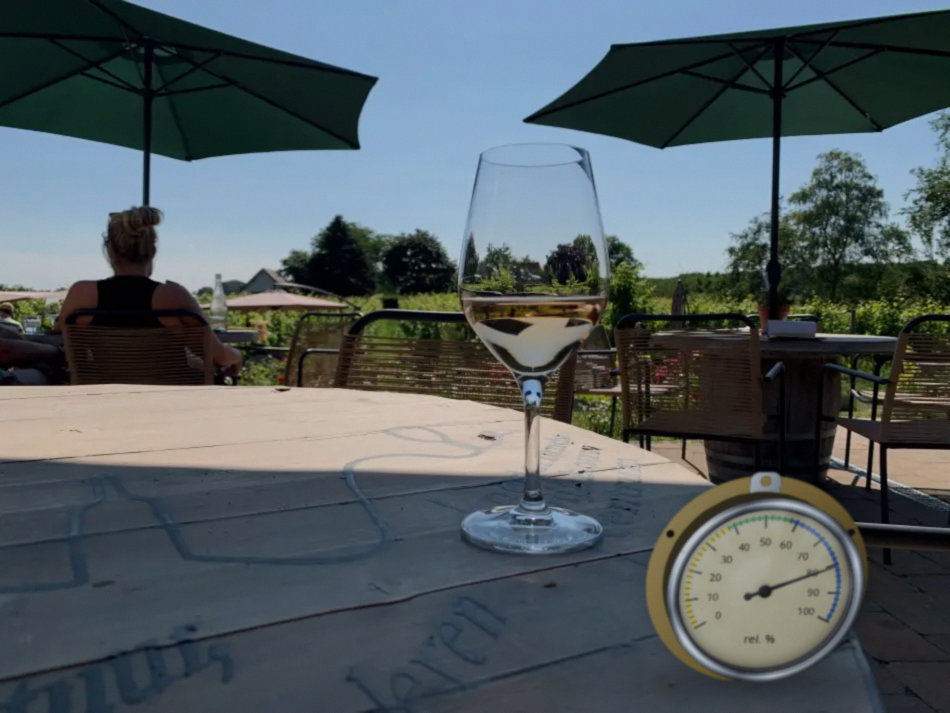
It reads 80 %
